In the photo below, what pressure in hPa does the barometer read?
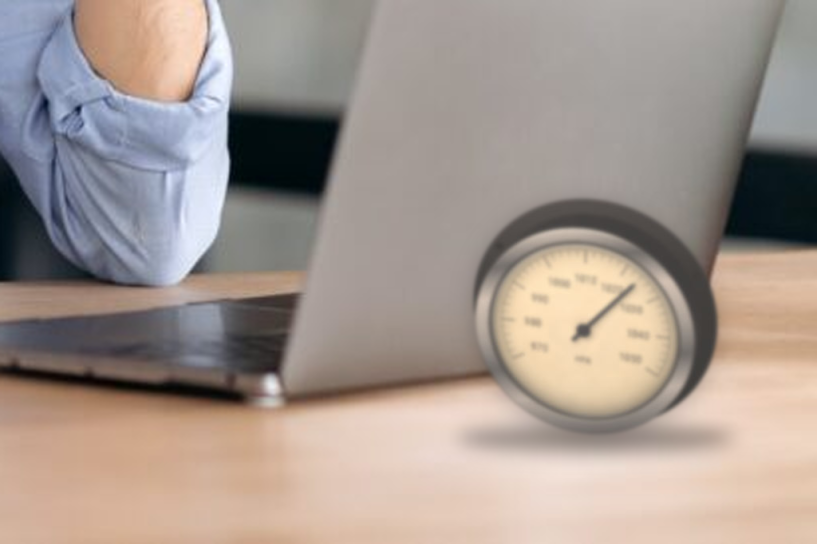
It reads 1024 hPa
